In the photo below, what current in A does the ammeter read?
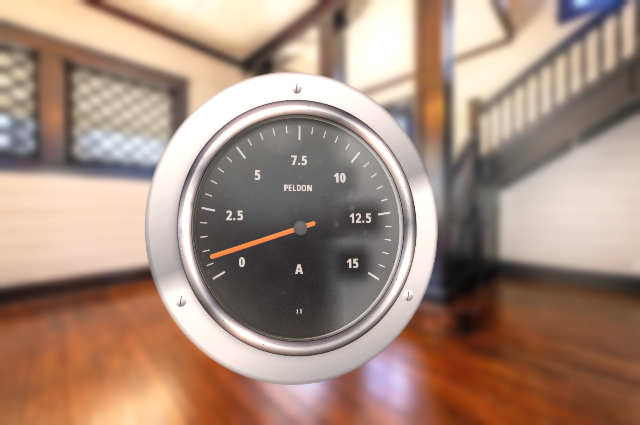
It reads 0.75 A
